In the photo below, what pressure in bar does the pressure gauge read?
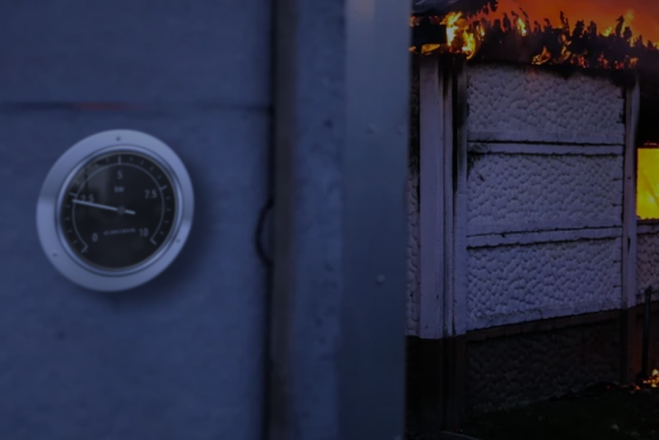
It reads 2.25 bar
